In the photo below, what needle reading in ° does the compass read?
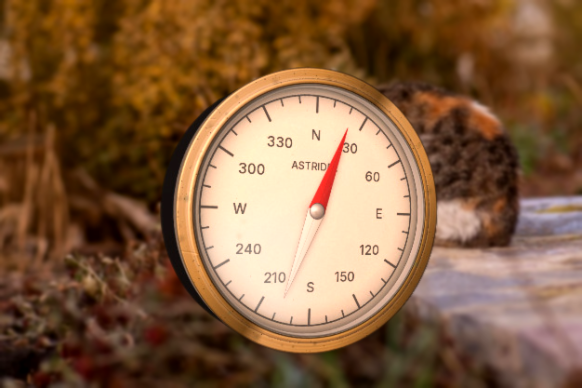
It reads 20 °
